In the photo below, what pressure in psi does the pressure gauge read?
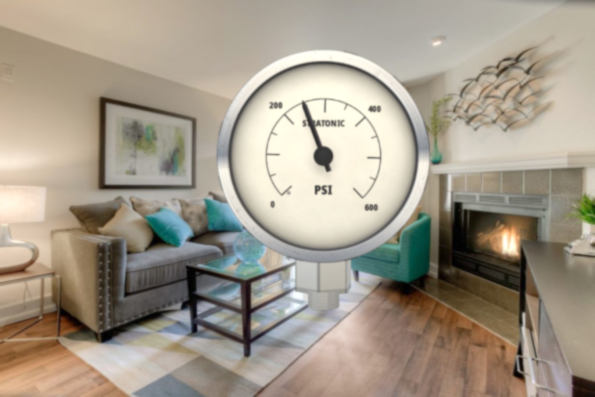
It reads 250 psi
